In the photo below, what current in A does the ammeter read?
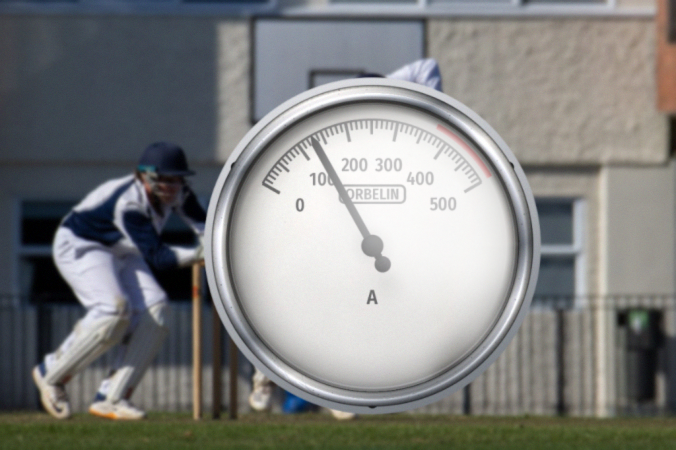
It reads 130 A
